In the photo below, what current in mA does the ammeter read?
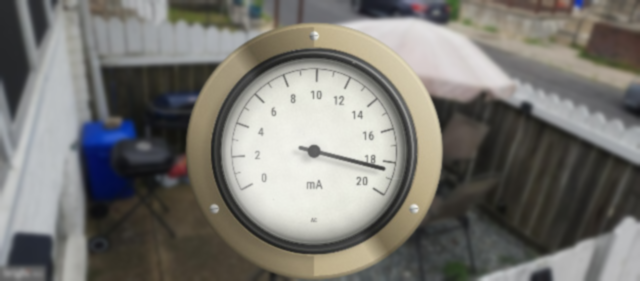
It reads 18.5 mA
